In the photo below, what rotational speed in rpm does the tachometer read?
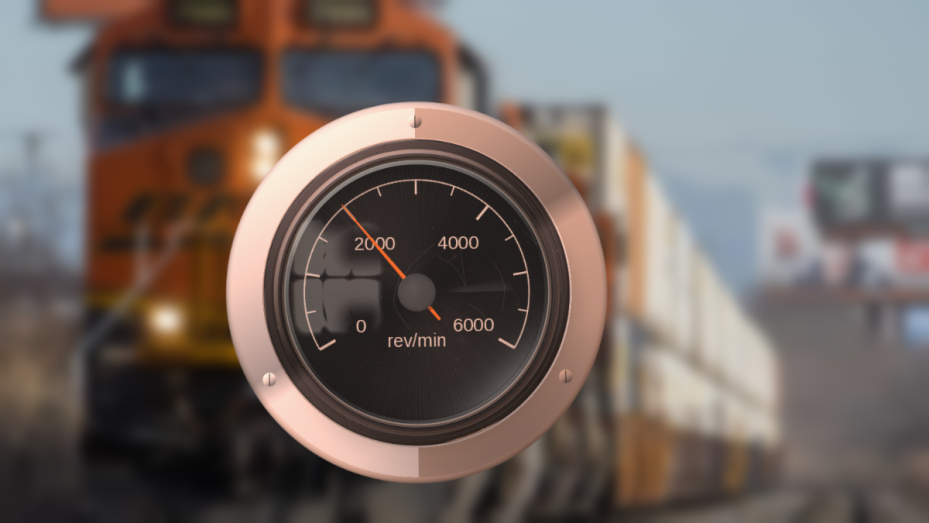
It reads 2000 rpm
